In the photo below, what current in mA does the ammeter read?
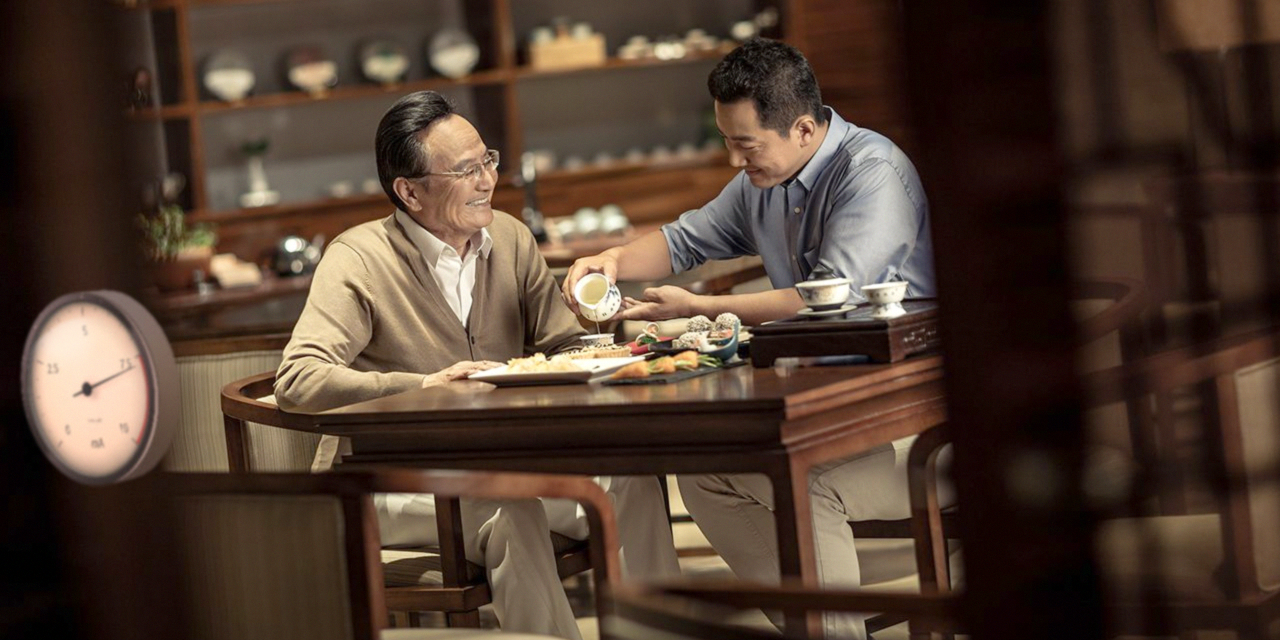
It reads 7.75 mA
